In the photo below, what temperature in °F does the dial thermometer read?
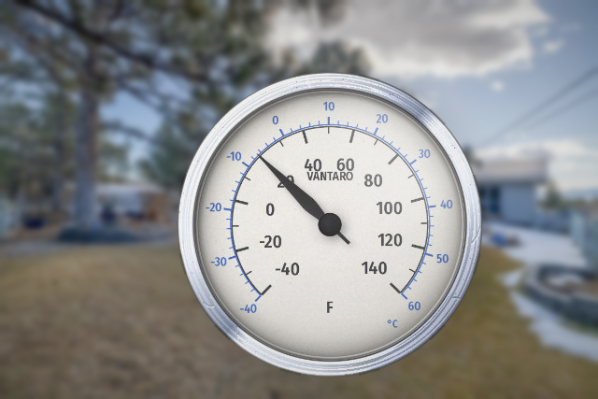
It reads 20 °F
